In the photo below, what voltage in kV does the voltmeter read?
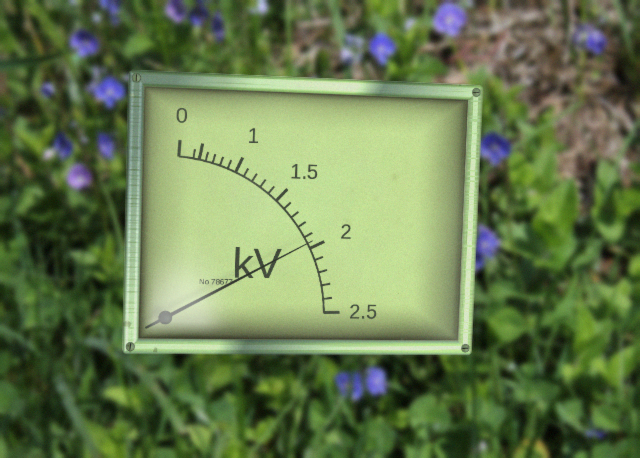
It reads 1.95 kV
